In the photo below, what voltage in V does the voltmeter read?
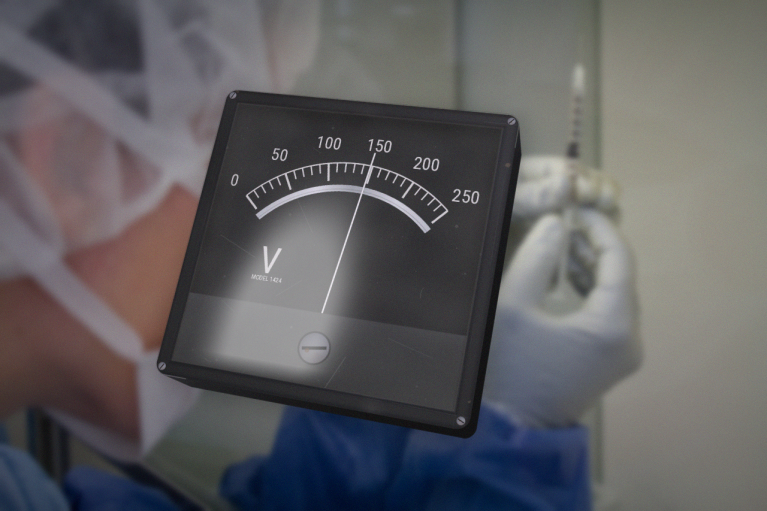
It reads 150 V
